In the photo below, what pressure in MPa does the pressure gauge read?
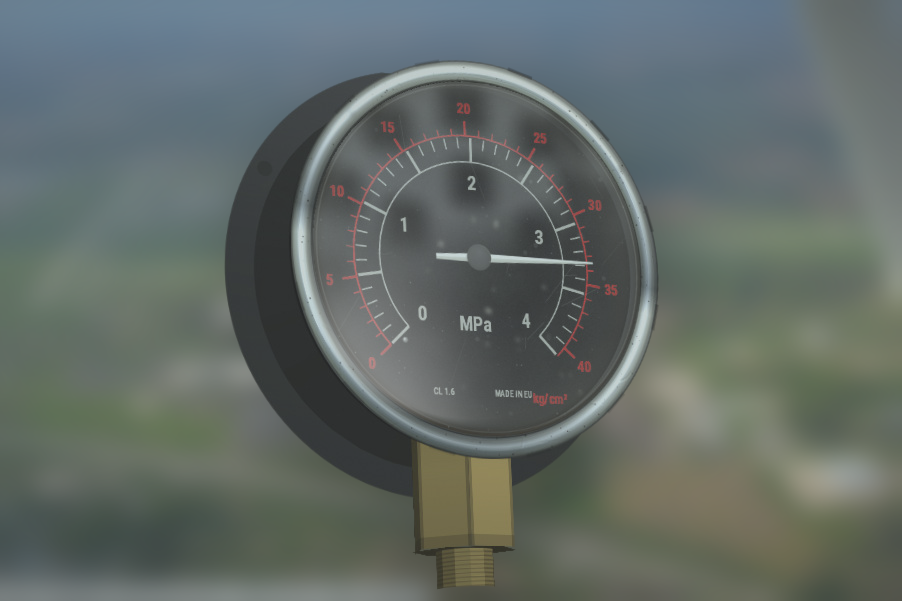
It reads 3.3 MPa
